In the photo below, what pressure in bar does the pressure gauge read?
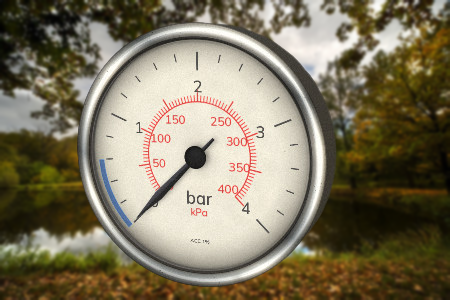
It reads 0 bar
